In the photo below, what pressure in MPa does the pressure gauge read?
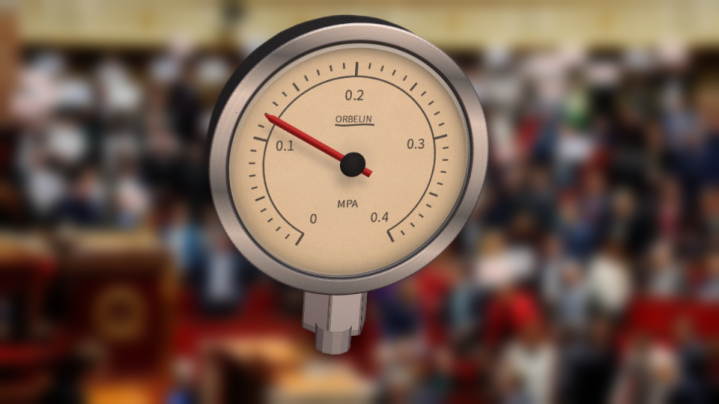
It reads 0.12 MPa
